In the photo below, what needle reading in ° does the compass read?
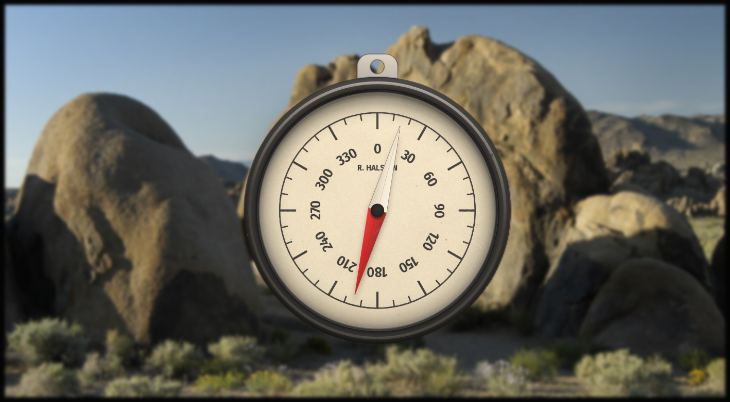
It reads 195 °
